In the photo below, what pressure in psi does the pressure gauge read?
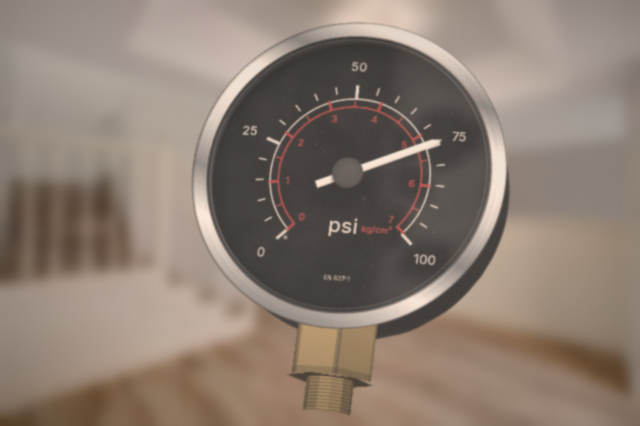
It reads 75 psi
